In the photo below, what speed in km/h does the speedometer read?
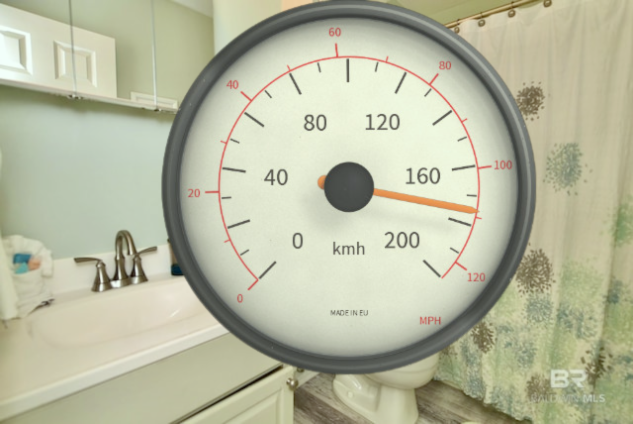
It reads 175 km/h
